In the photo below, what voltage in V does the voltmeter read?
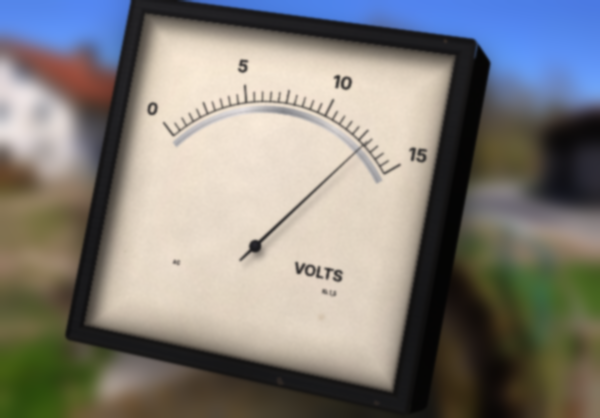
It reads 13 V
